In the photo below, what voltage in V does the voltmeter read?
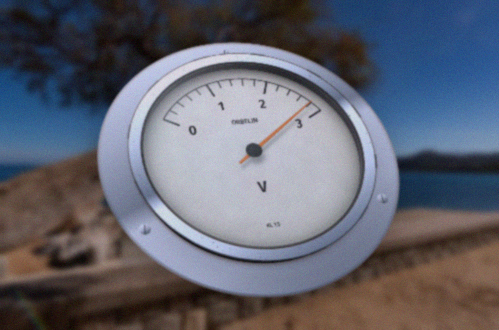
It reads 2.8 V
